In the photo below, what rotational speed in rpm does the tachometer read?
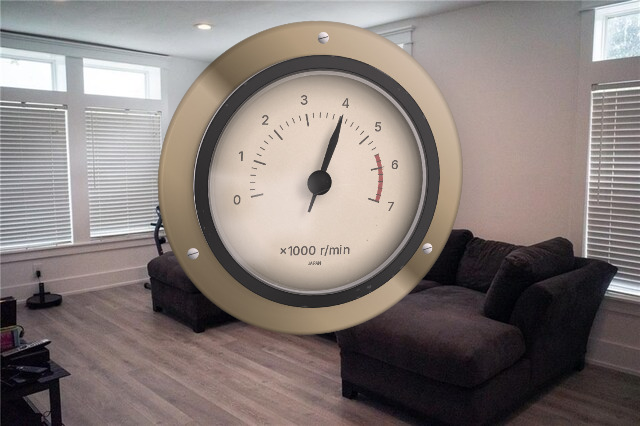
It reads 4000 rpm
